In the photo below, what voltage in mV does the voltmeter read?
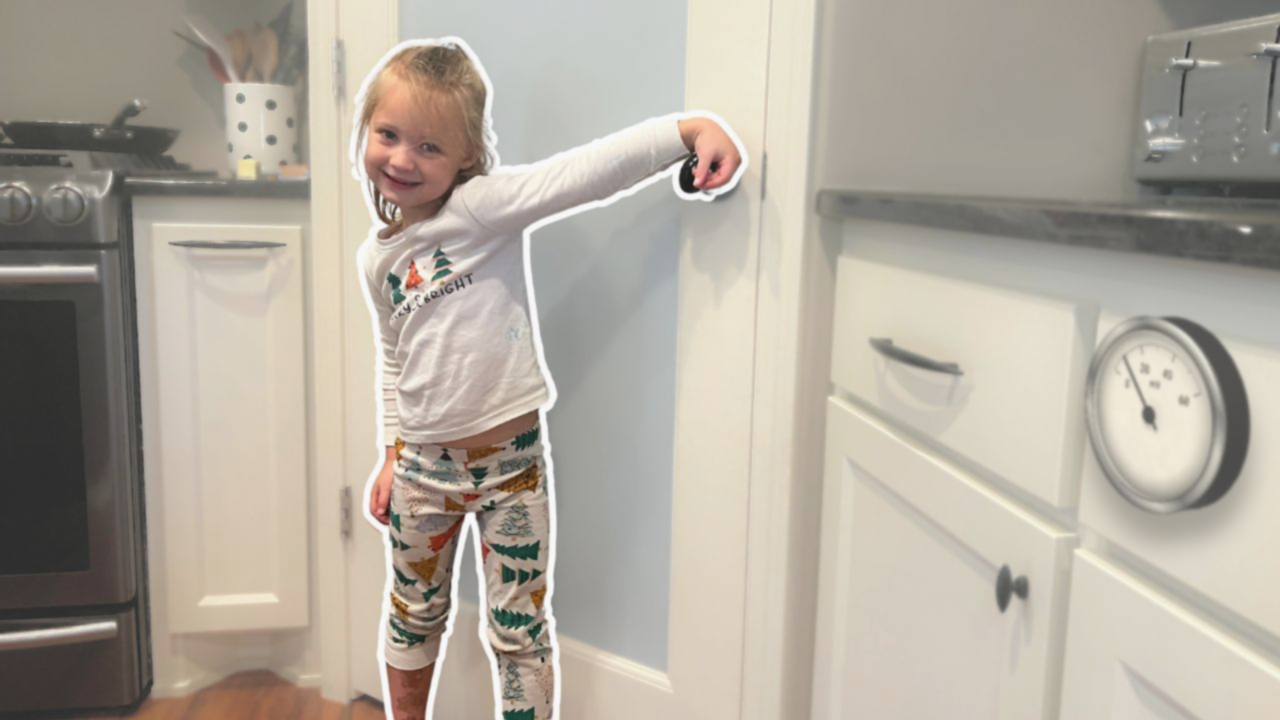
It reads 10 mV
